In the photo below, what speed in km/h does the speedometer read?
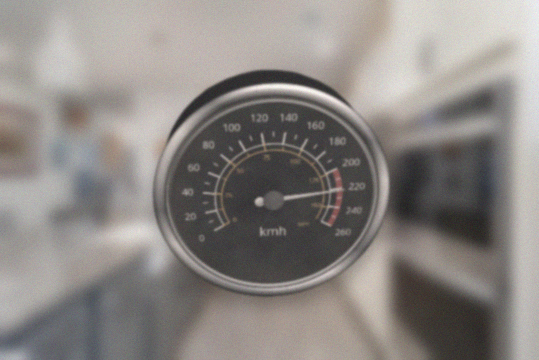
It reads 220 km/h
